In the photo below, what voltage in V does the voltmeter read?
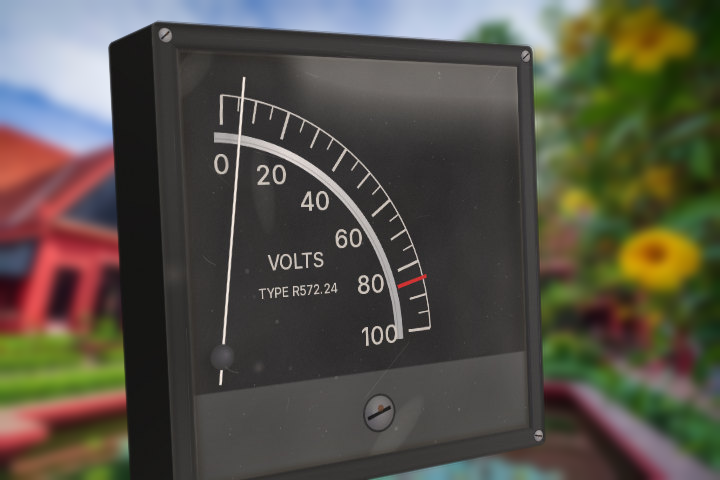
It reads 5 V
